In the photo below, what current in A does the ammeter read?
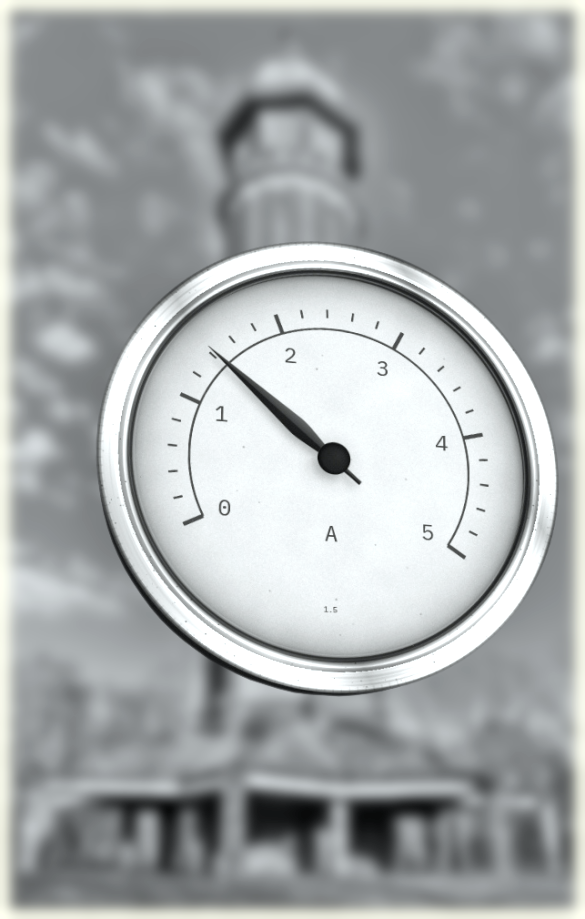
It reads 1.4 A
